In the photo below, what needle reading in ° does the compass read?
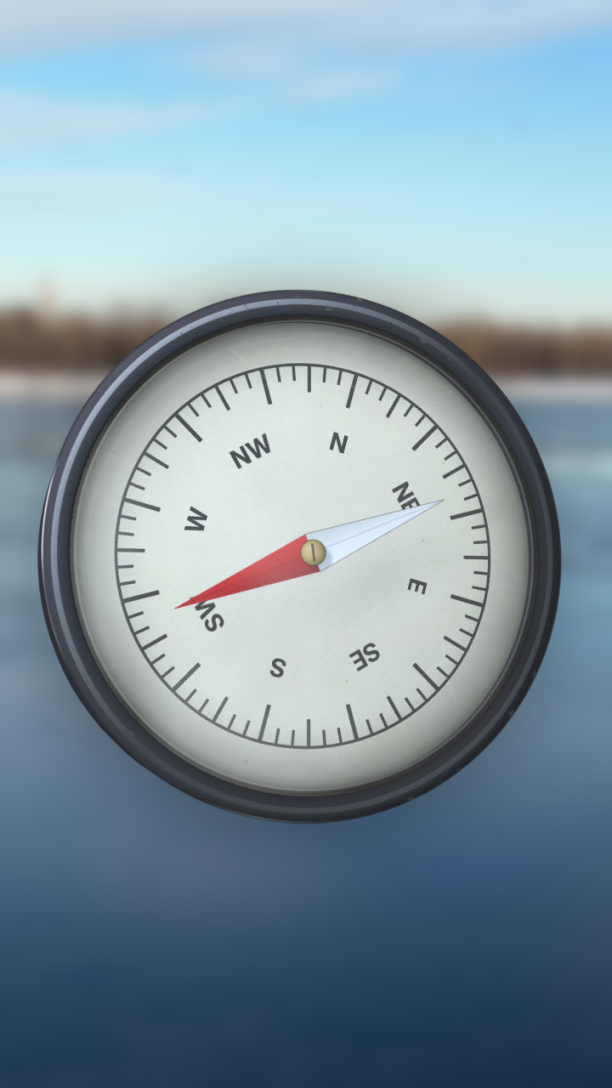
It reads 232.5 °
